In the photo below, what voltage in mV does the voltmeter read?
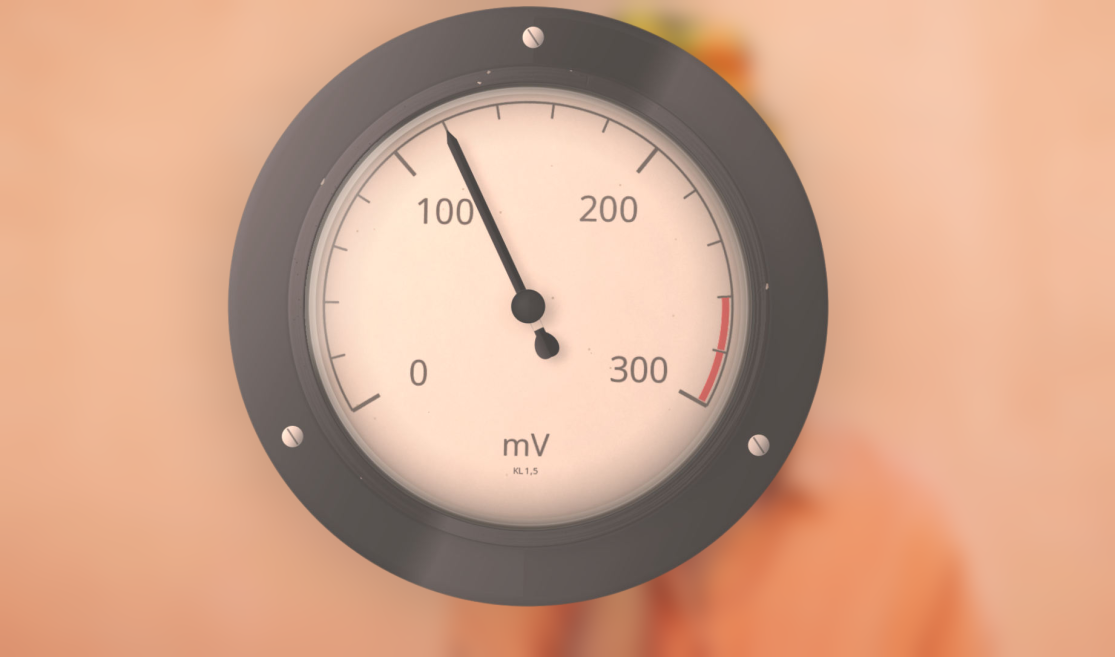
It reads 120 mV
